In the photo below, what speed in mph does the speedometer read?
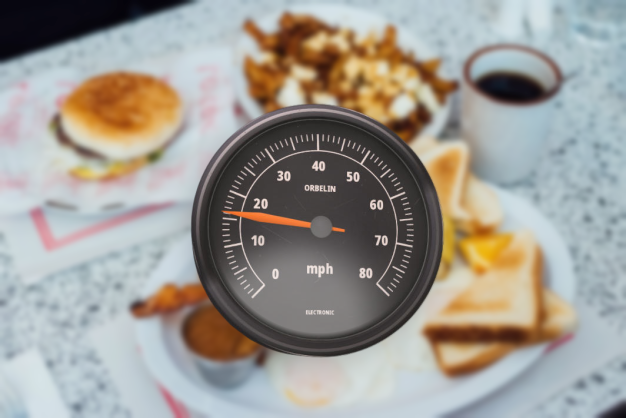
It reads 16 mph
